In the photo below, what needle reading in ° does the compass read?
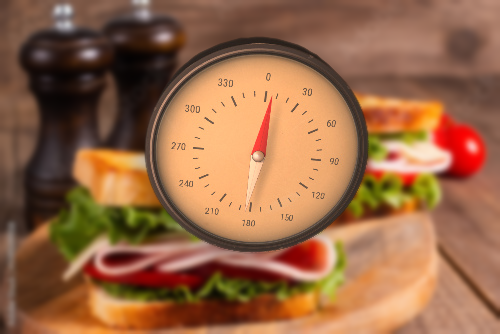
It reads 5 °
